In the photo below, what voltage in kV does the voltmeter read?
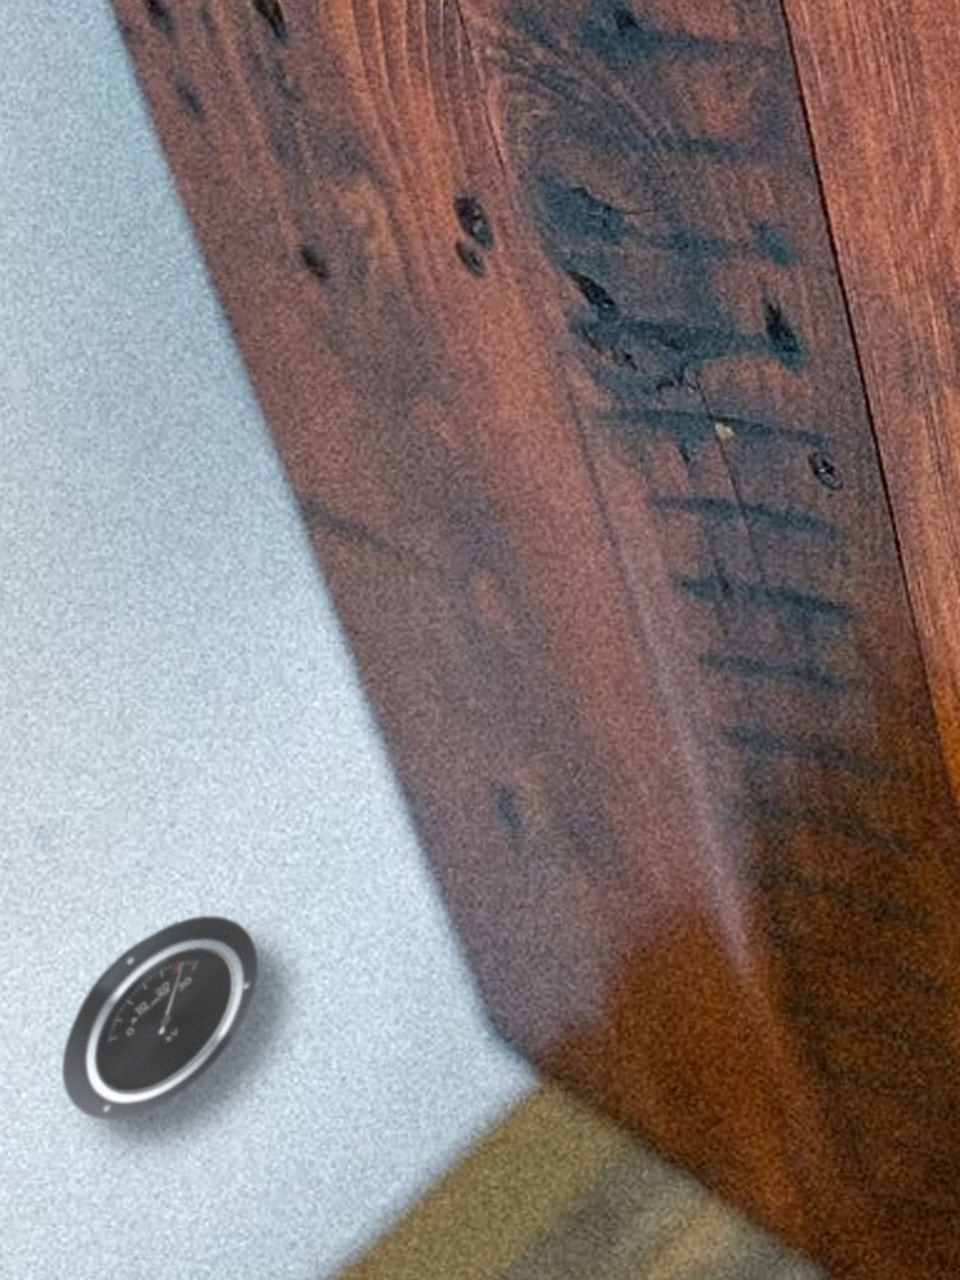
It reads 25 kV
